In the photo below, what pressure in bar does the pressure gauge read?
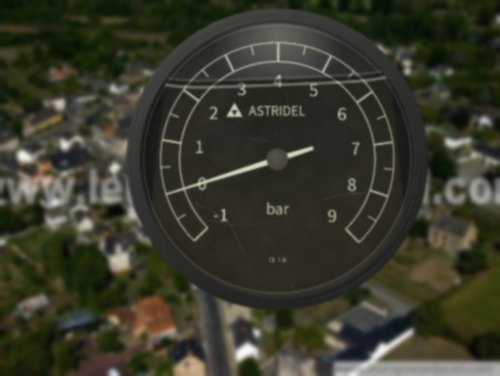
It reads 0 bar
